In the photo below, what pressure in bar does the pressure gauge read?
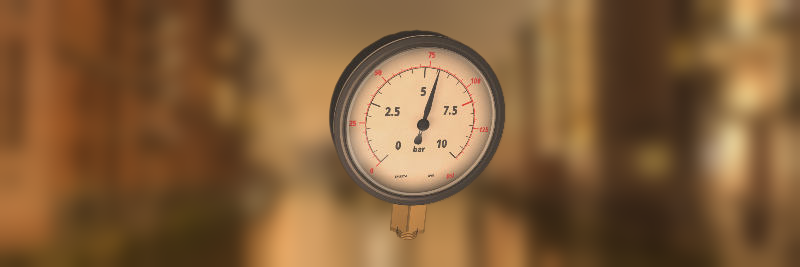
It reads 5.5 bar
